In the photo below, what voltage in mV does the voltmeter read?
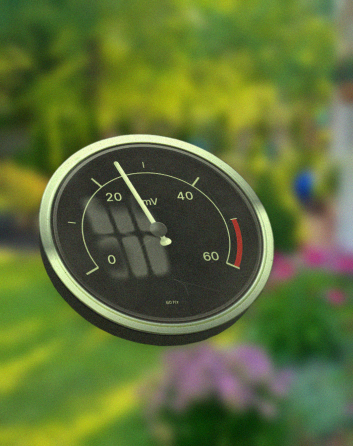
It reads 25 mV
